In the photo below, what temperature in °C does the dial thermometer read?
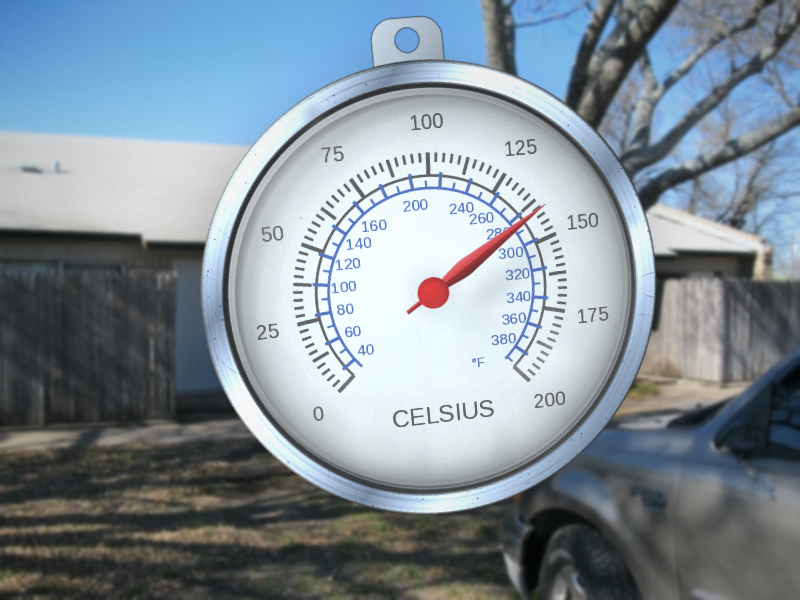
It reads 140 °C
